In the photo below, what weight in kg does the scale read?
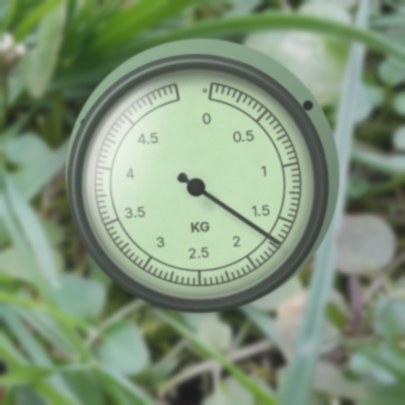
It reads 1.7 kg
